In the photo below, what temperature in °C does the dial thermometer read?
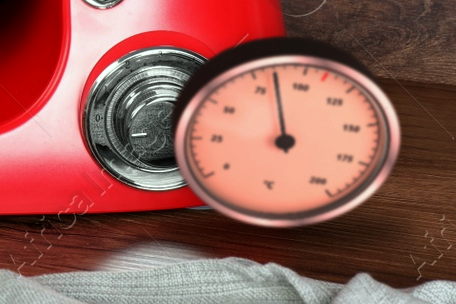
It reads 85 °C
